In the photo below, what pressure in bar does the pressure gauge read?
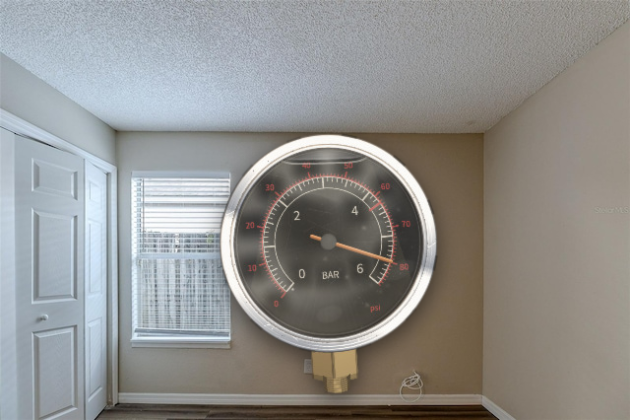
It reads 5.5 bar
